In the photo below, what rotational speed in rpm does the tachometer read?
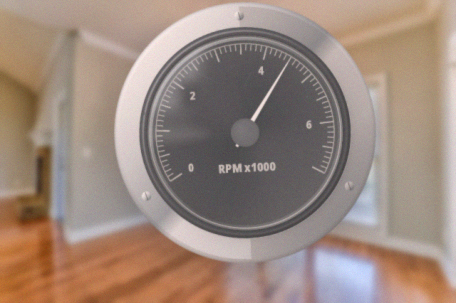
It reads 4500 rpm
